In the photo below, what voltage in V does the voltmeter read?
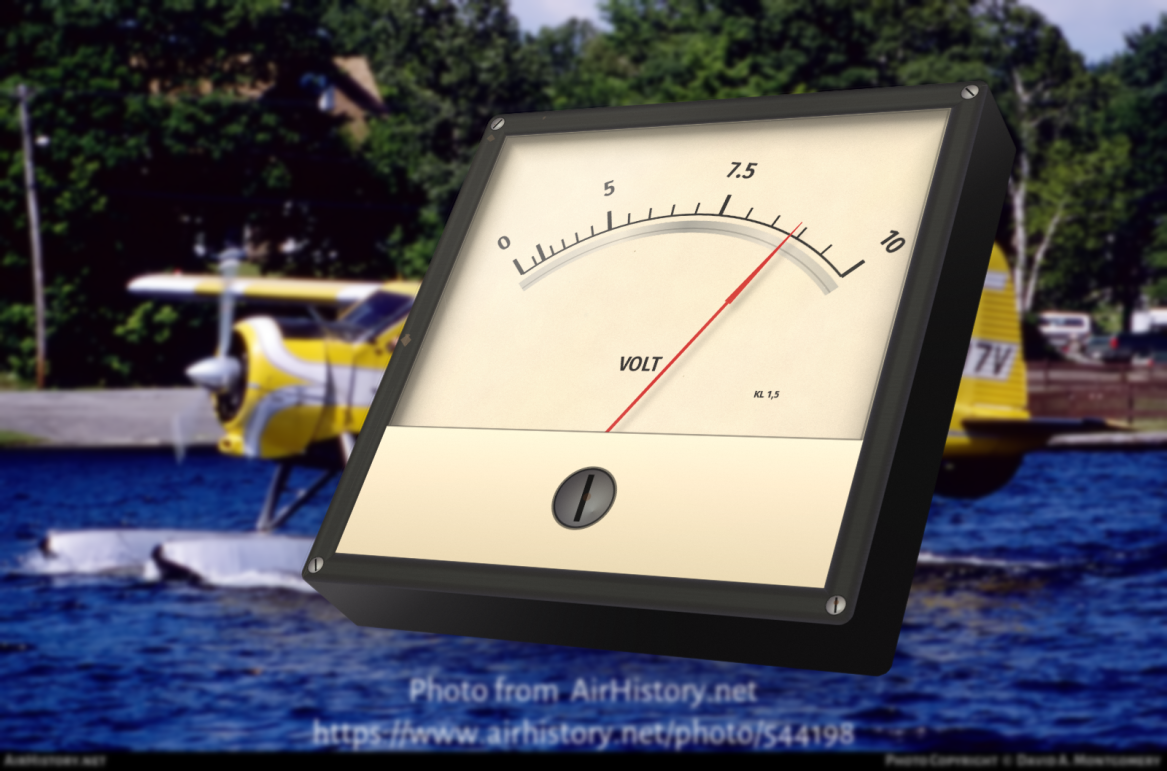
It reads 9 V
